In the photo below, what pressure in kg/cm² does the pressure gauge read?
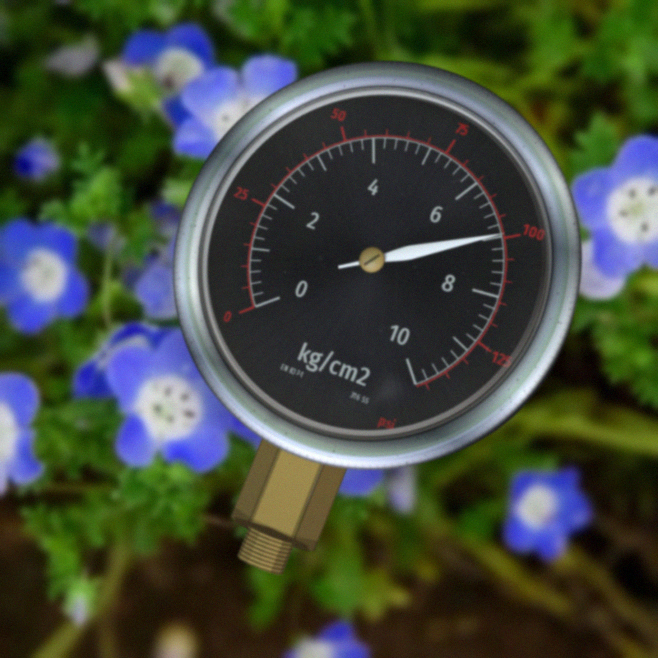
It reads 7 kg/cm²
